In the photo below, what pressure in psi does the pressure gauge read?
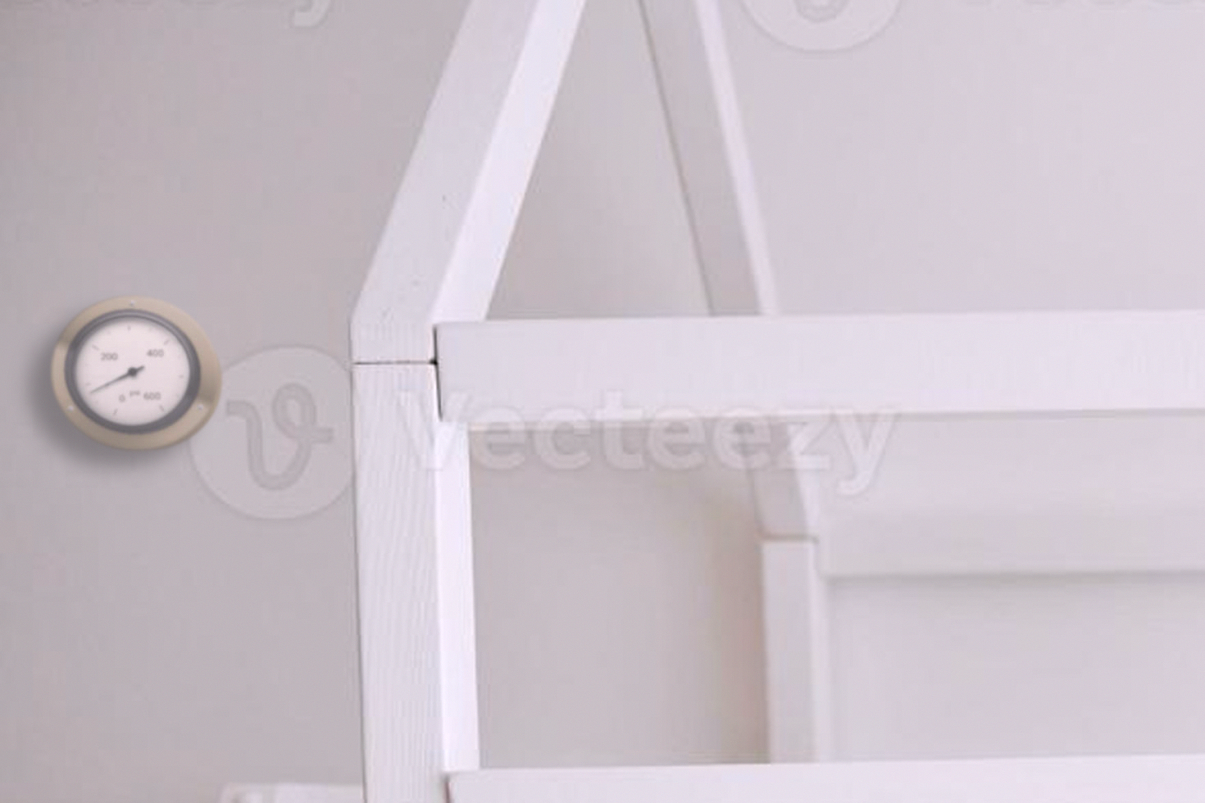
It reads 75 psi
